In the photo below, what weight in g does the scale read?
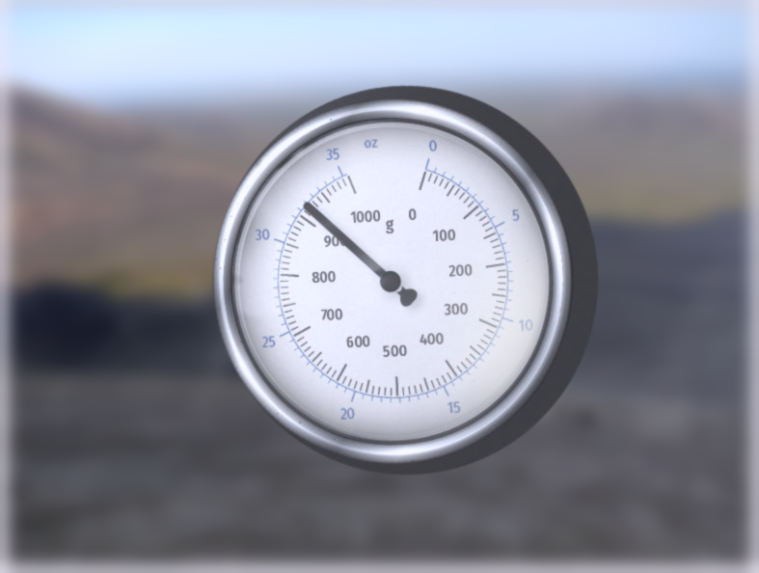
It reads 920 g
